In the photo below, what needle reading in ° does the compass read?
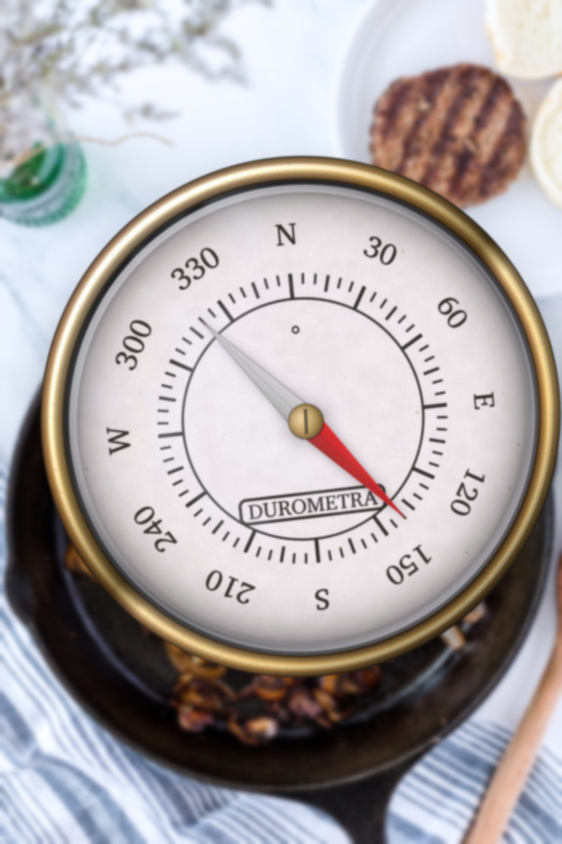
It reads 140 °
